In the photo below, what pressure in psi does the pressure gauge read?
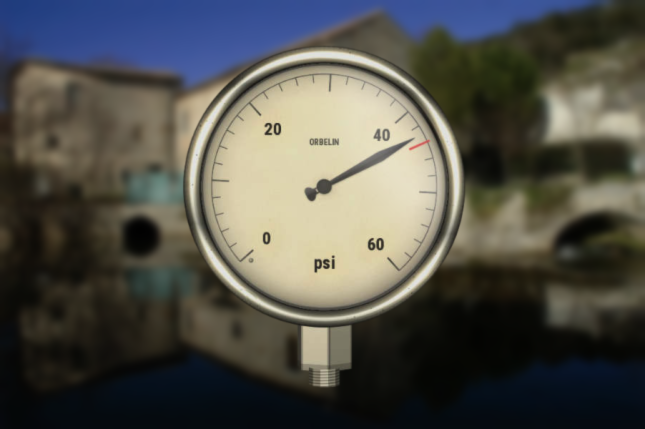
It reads 43 psi
